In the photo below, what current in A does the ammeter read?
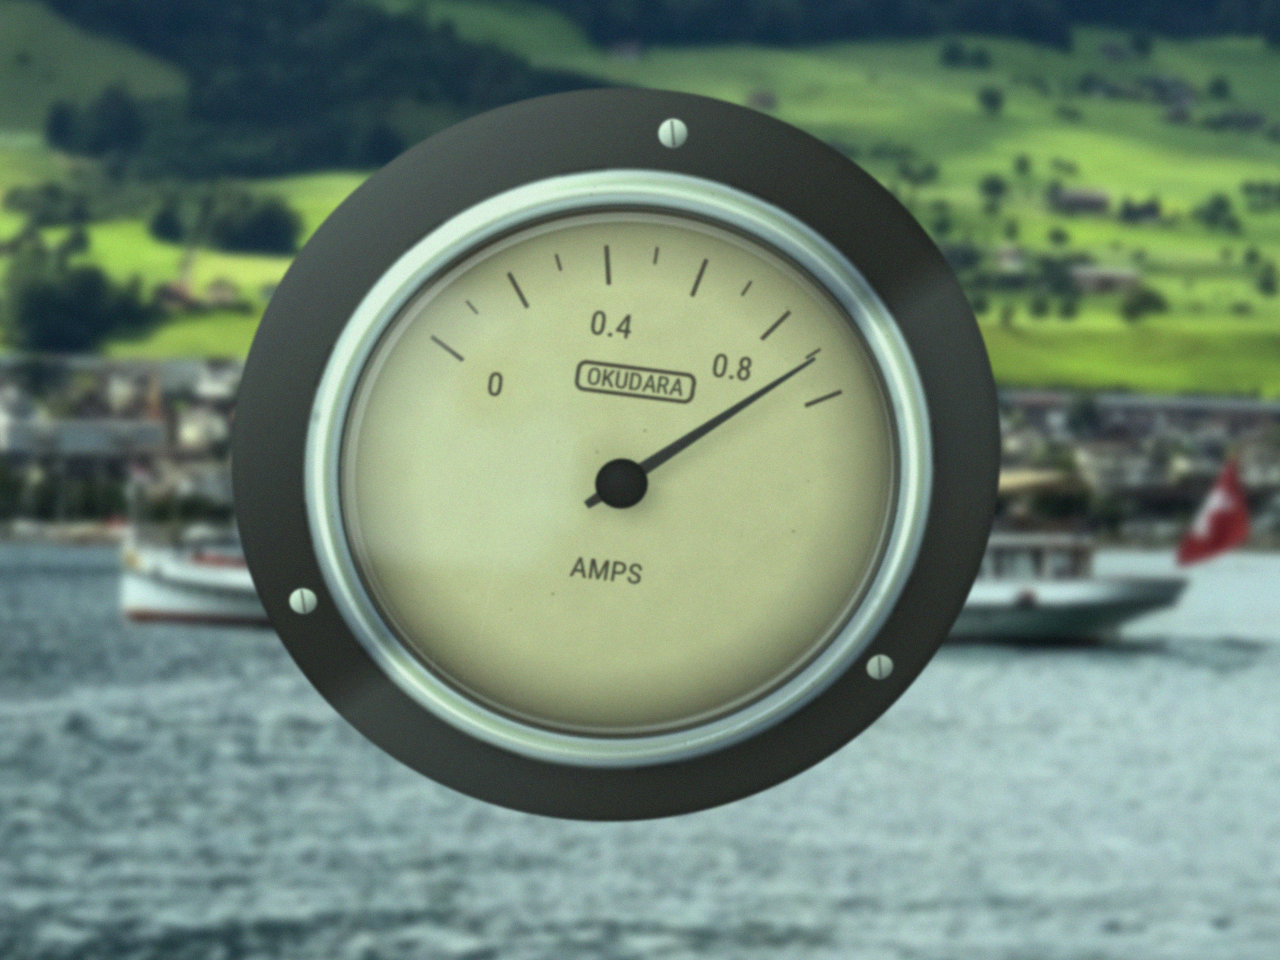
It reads 0.9 A
